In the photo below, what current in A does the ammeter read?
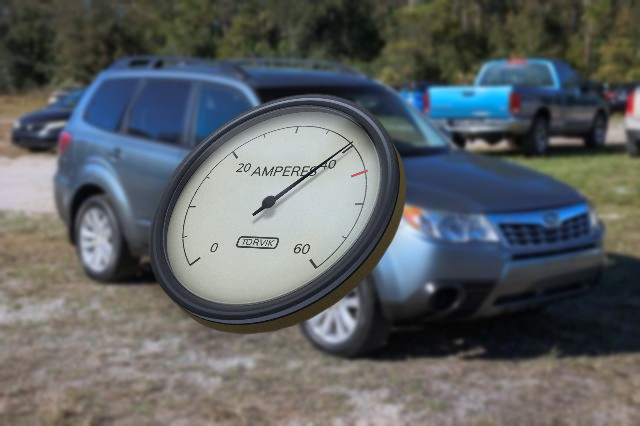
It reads 40 A
